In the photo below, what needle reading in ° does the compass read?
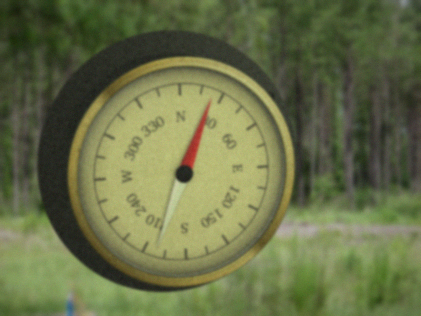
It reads 22.5 °
